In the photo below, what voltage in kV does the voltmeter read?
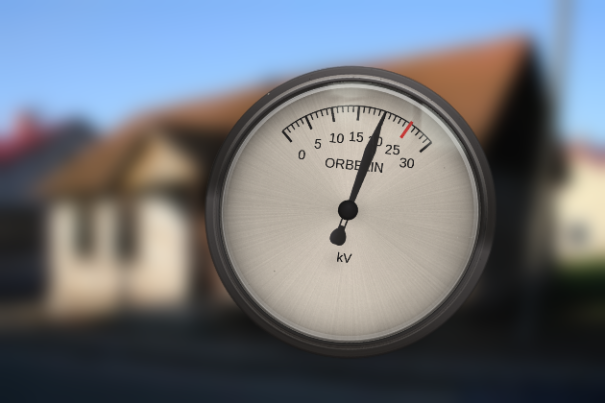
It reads 20 kV
